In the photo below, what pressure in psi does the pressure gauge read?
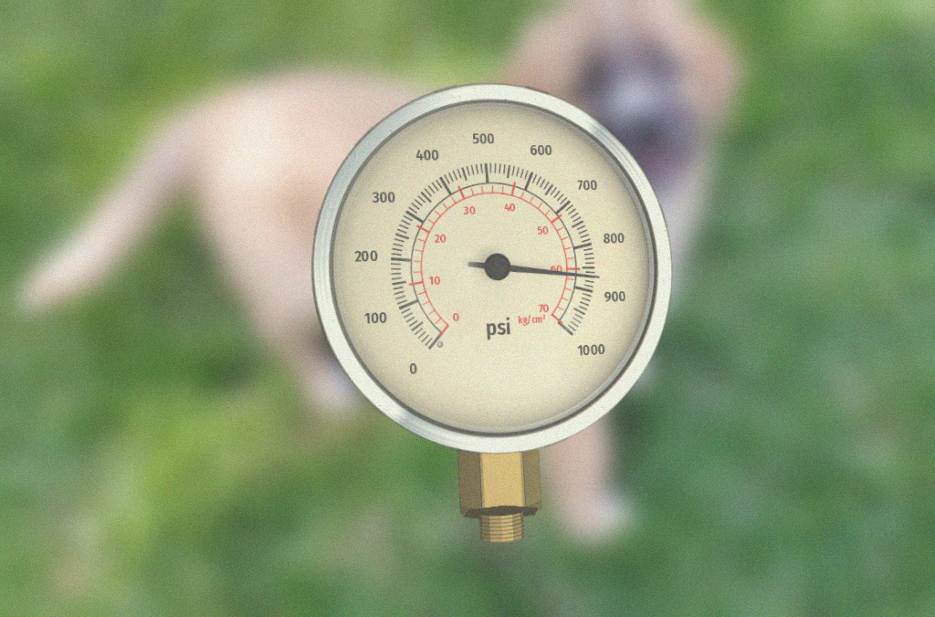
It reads 870 psi
